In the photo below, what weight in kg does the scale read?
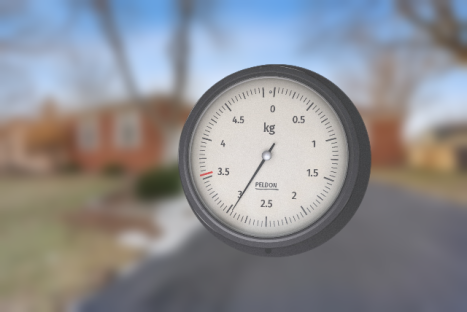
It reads 2.95 kg
